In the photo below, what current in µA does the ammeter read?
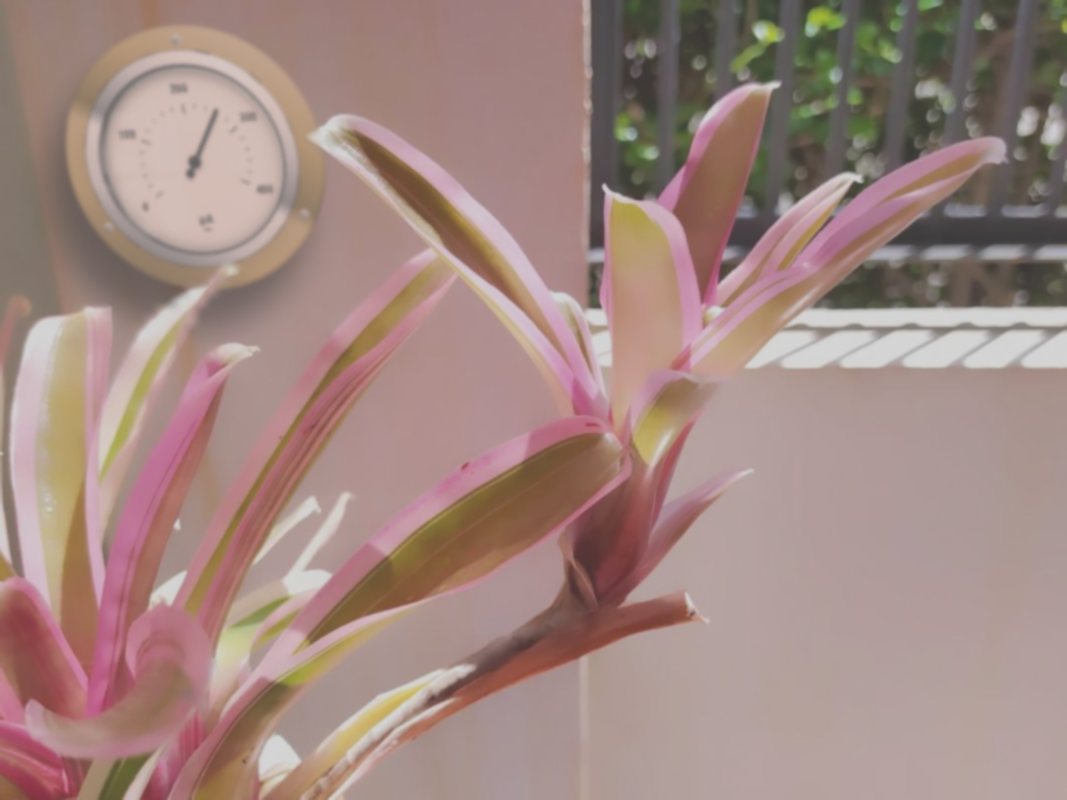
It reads 260 µA
